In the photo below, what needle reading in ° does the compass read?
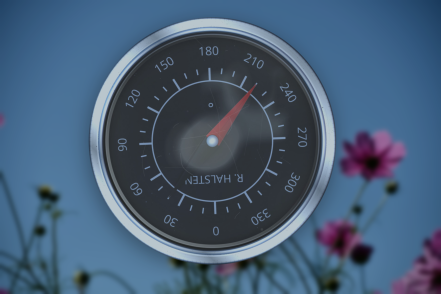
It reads 220 °
